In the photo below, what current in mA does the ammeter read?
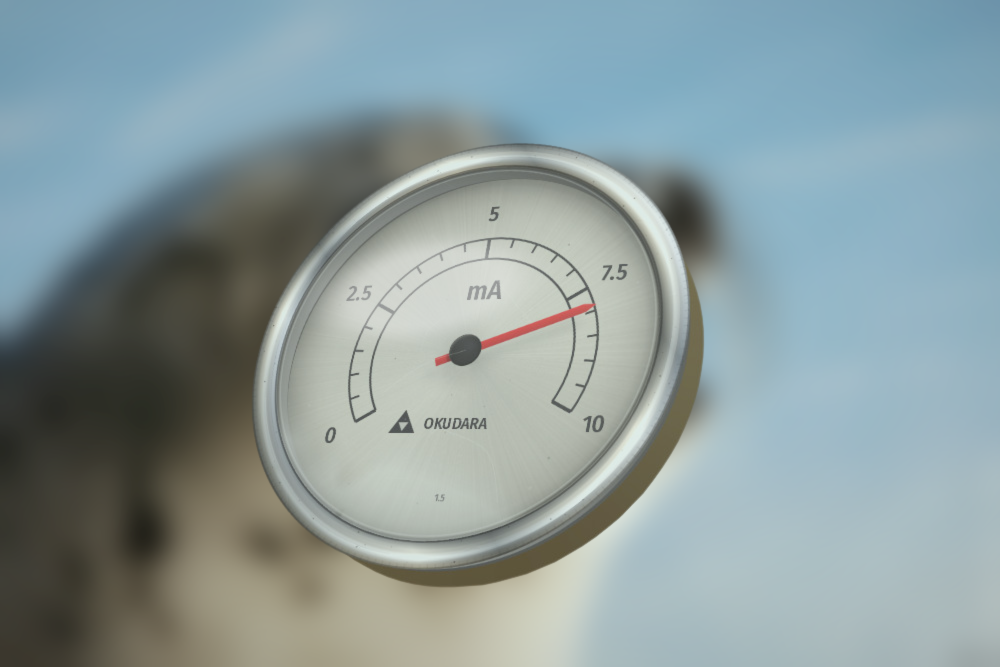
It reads 8 mA
